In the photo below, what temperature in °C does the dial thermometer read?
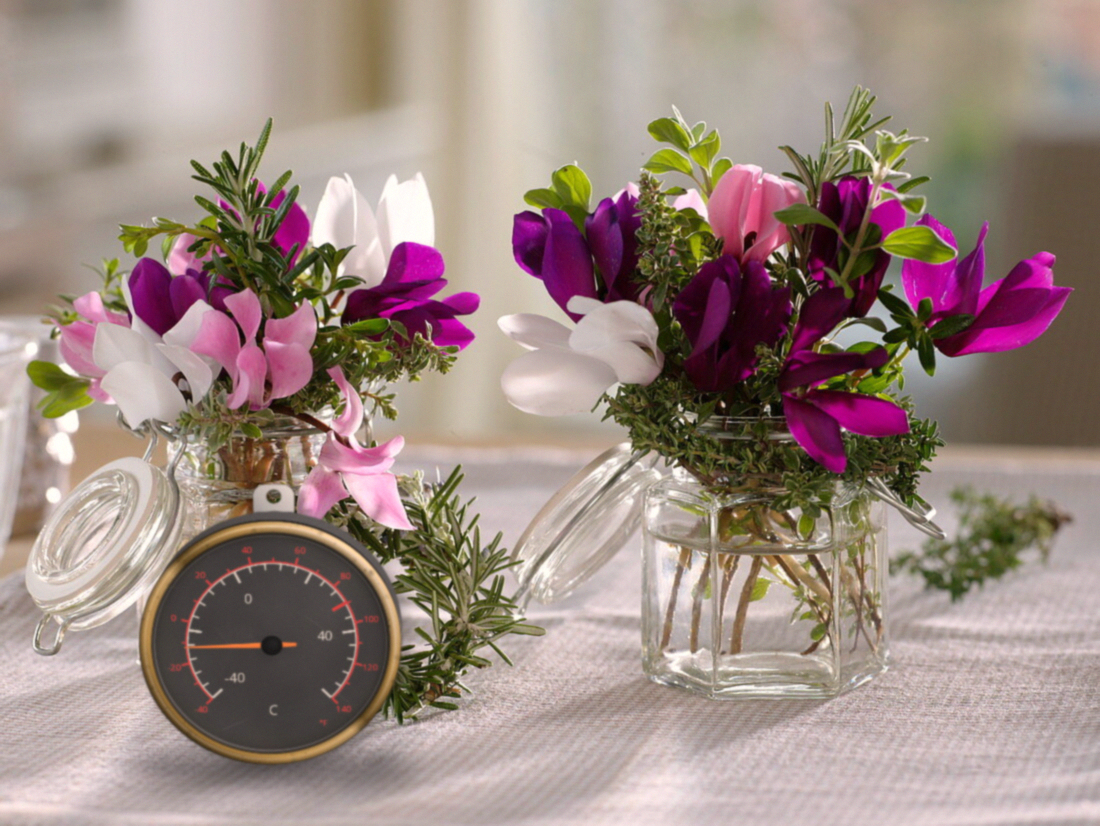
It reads -24 °C
